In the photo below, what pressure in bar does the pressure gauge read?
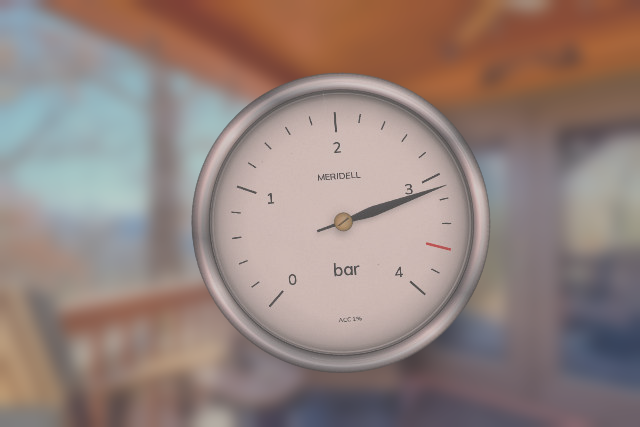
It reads 3.1 bar
